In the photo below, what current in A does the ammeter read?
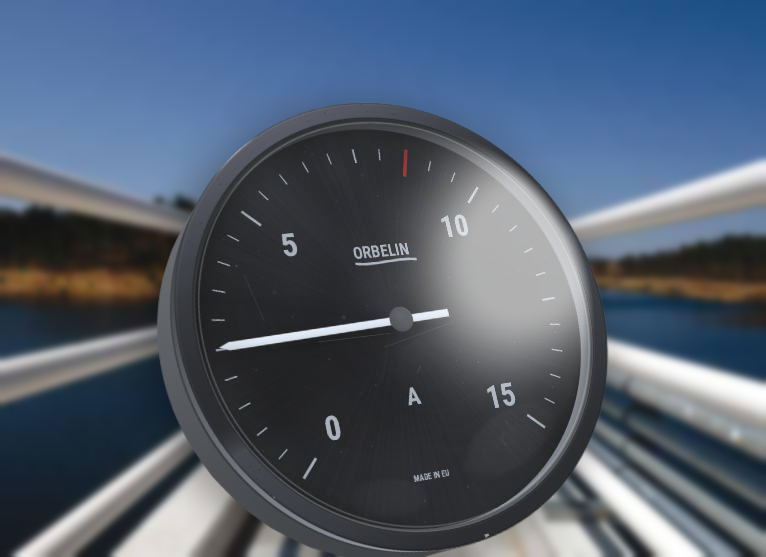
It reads 2.5 A
